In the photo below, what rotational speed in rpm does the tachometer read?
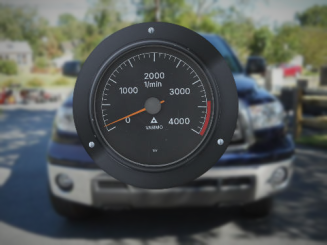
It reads 100 rpm
